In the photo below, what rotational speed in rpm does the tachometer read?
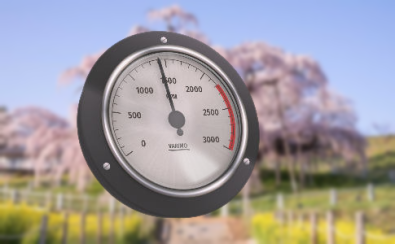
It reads 1400 rpm
